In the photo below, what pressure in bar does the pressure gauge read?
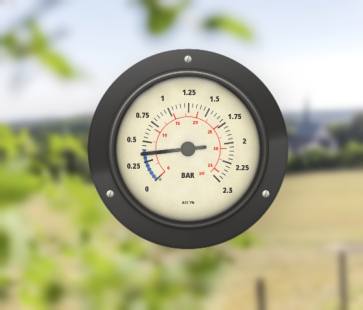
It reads 0.35 bar
